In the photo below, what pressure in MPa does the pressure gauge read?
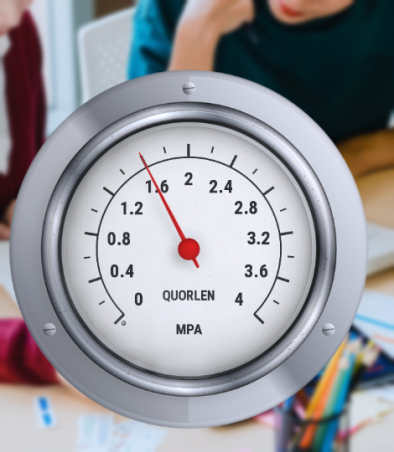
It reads 1.6 MPa
